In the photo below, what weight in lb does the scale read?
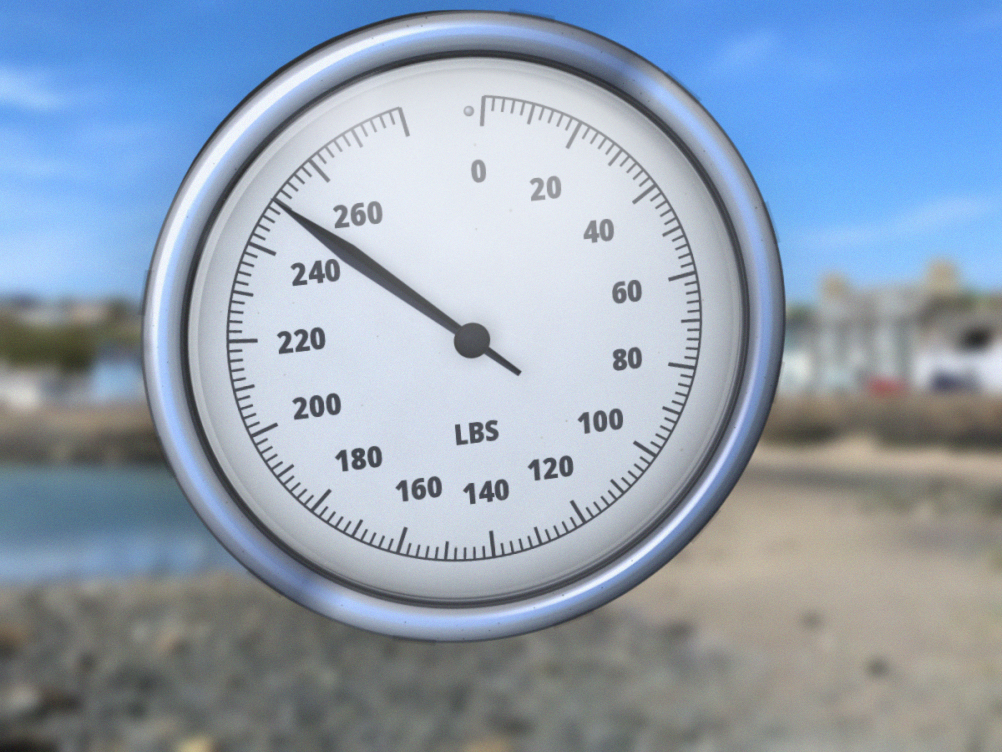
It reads 250 lb
